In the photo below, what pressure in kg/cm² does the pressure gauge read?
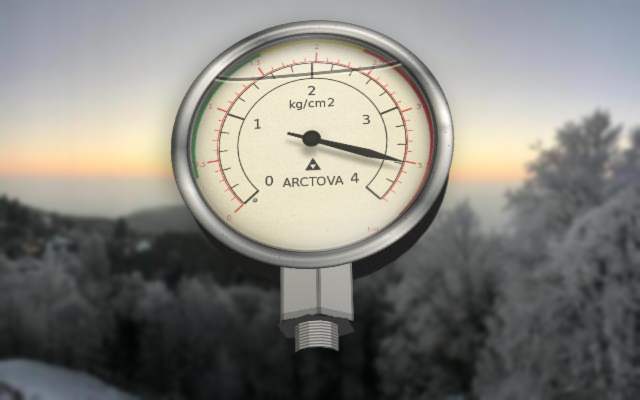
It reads 3.6 kg/cm²
